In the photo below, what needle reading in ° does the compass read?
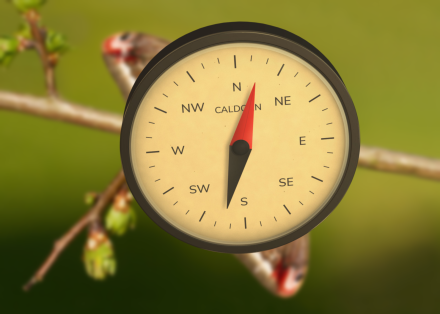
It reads 15 °
